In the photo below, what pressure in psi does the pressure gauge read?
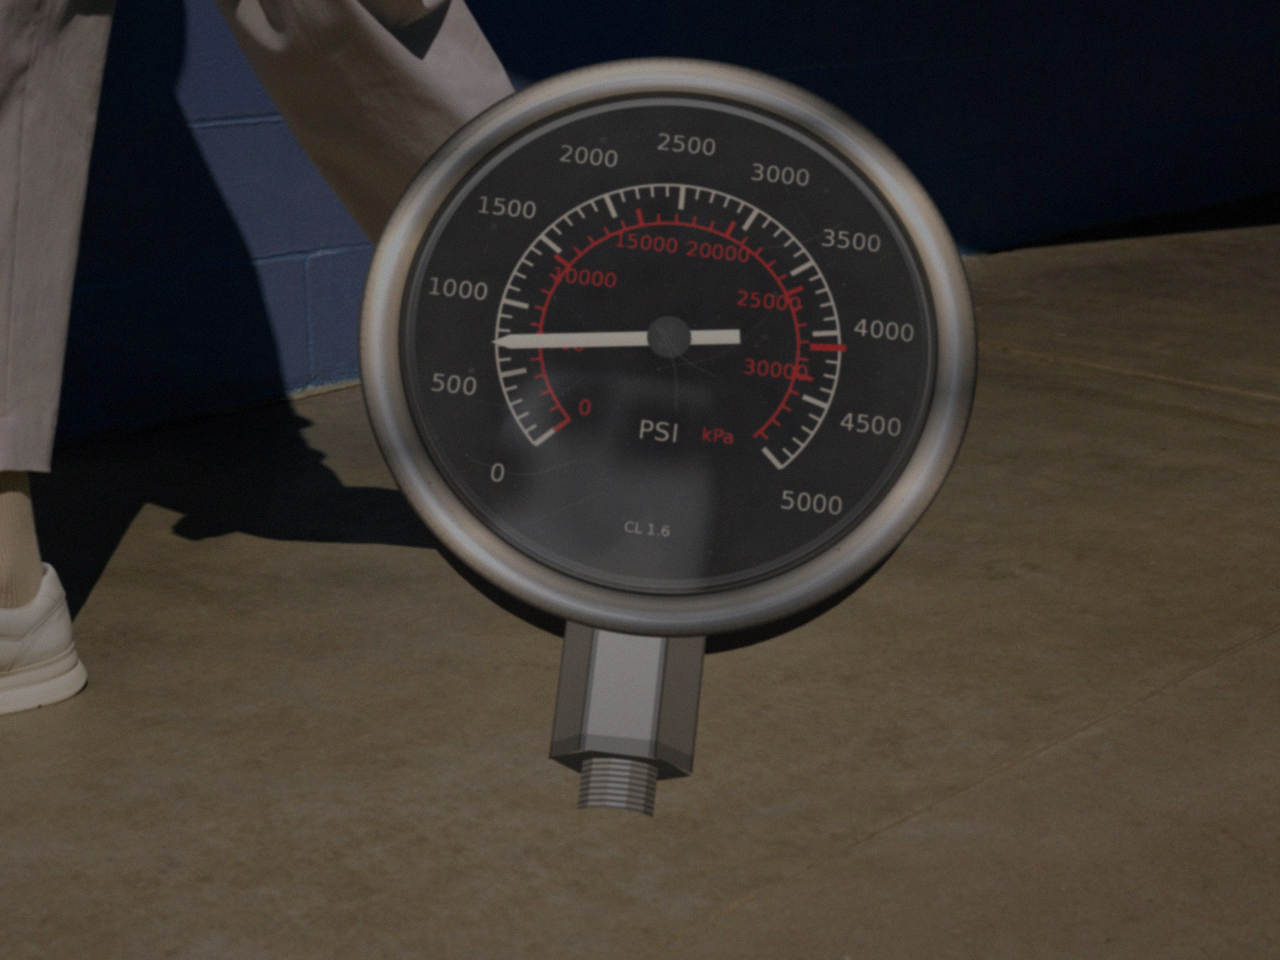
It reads 700 psi
